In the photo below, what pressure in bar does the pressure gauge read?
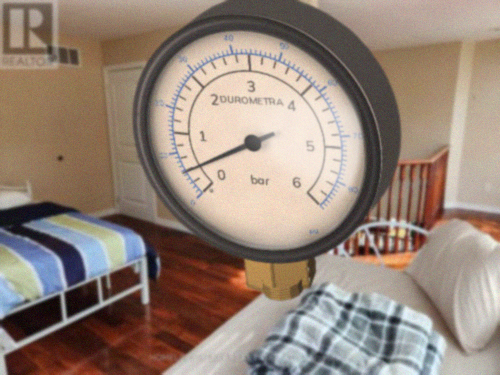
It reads 0.4 bar
